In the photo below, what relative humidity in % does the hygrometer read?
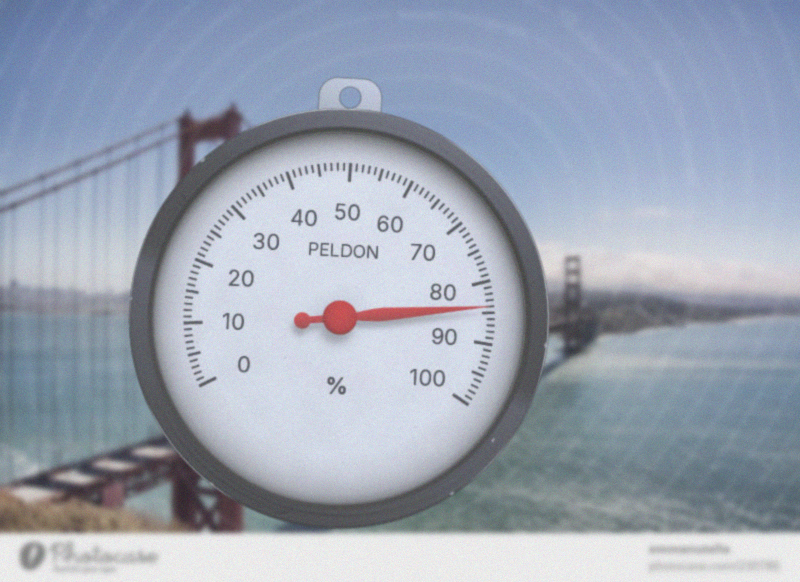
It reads 84 %
